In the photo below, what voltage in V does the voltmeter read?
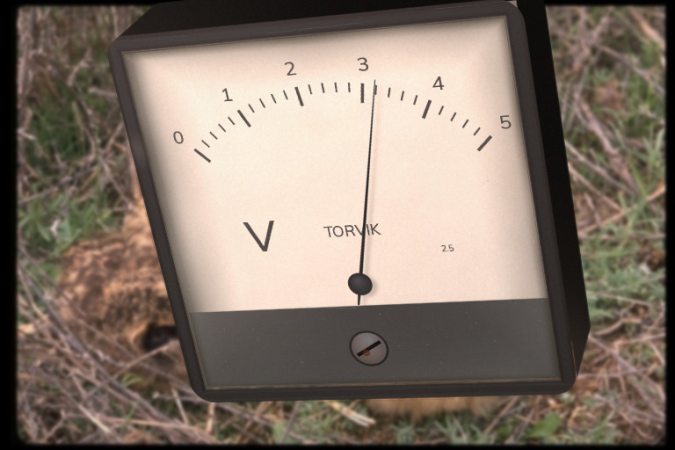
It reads 3.2 V
